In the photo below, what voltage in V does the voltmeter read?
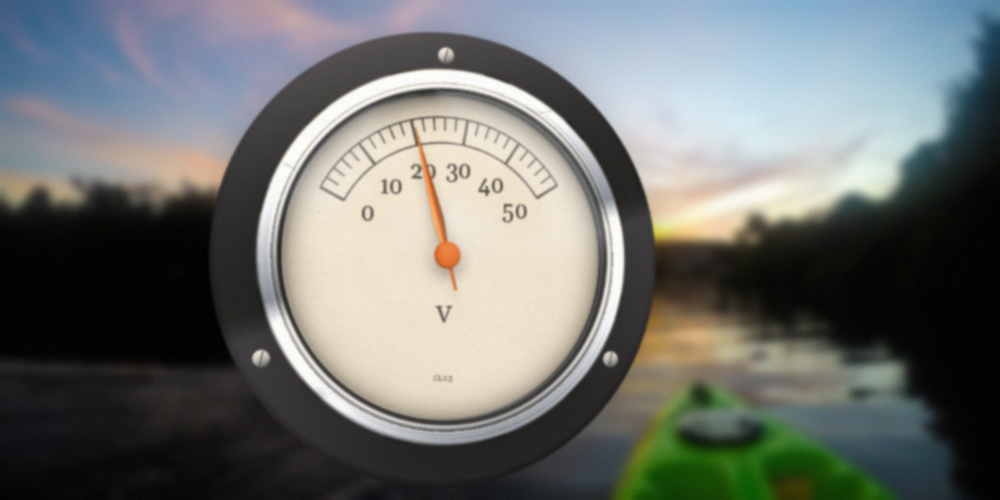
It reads 20 V
